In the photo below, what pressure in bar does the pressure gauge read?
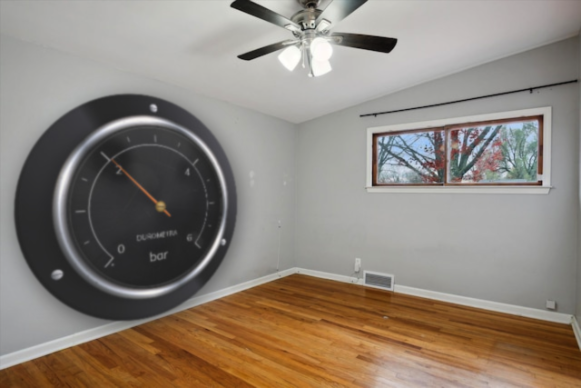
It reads 2 bar
